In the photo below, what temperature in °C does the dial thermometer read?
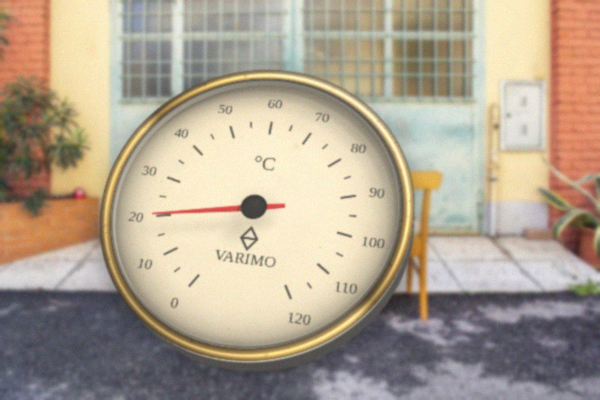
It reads 20 °C
